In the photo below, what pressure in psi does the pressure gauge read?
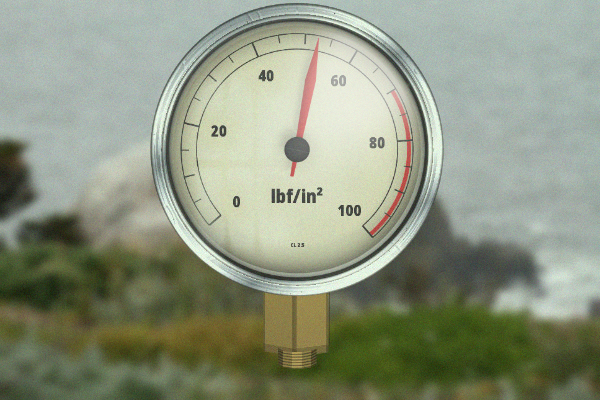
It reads 52.5 psi
